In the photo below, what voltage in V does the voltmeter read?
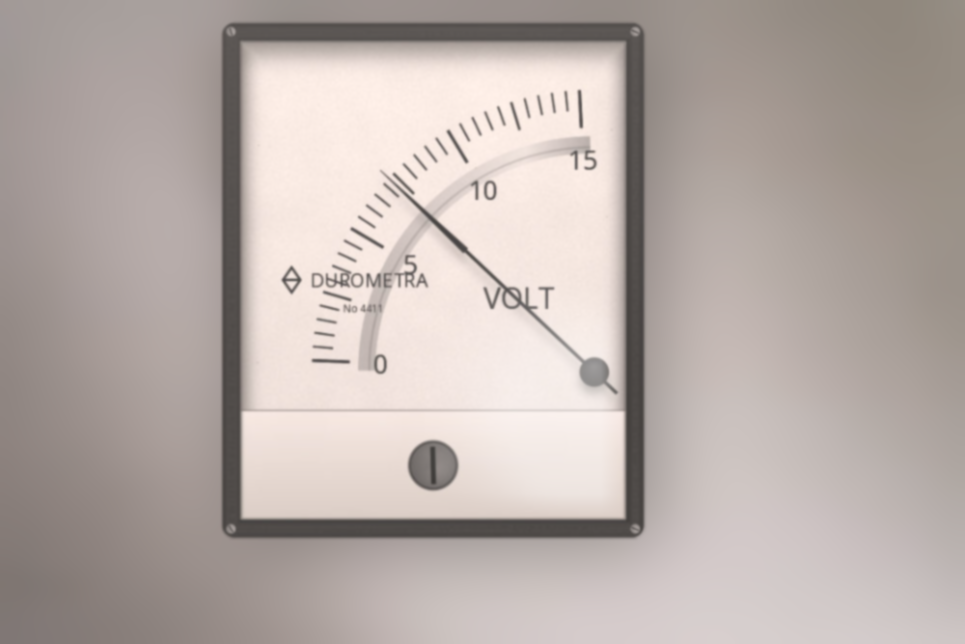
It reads 7.25 V
